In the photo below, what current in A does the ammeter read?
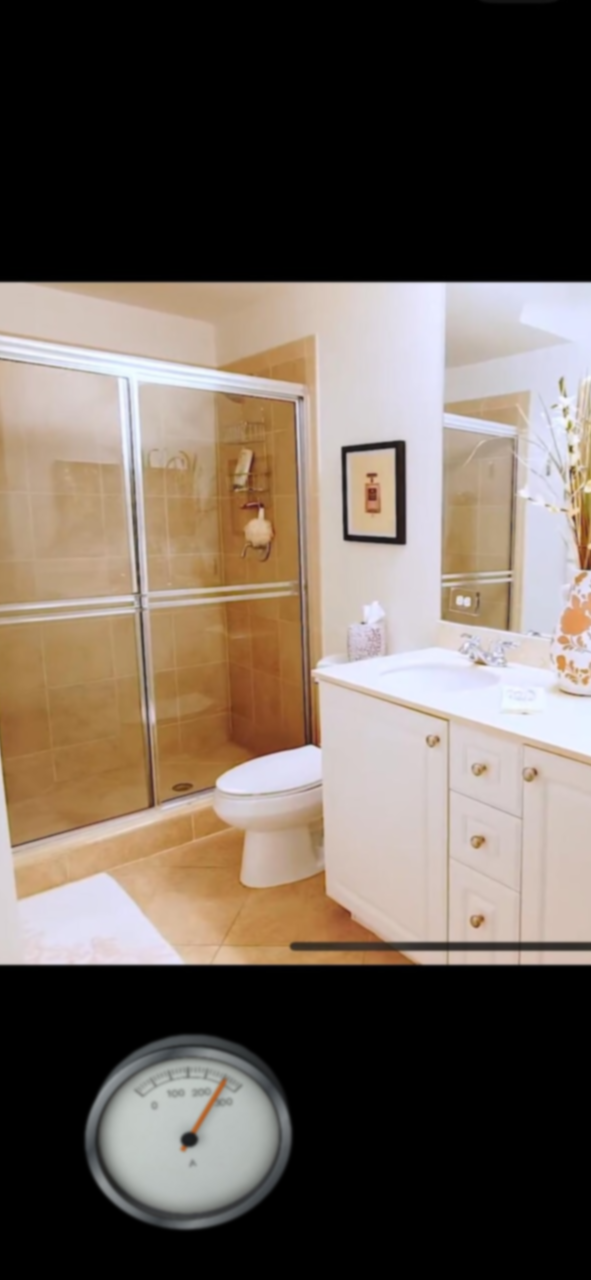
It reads 250 A
